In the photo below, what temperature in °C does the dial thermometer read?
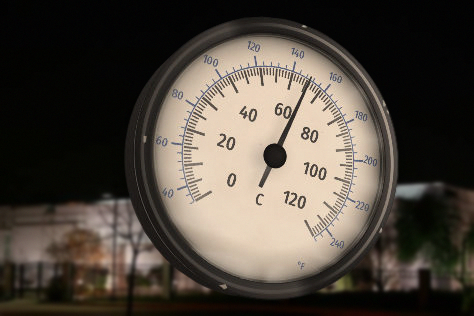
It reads 65 °C
